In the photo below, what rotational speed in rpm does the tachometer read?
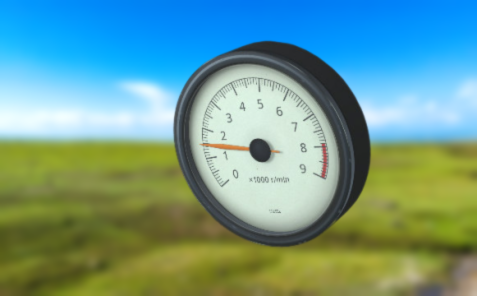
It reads 1500 rpm
